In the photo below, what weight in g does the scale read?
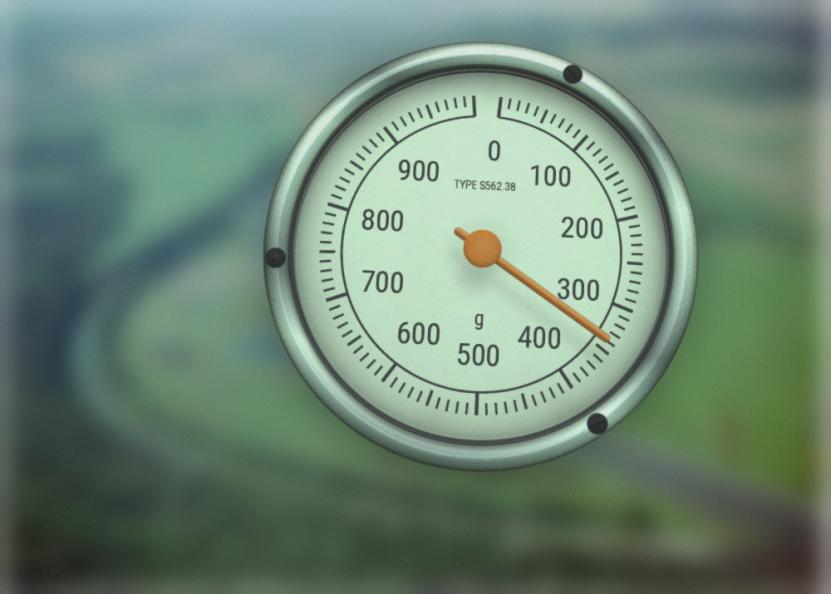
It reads 340 g
